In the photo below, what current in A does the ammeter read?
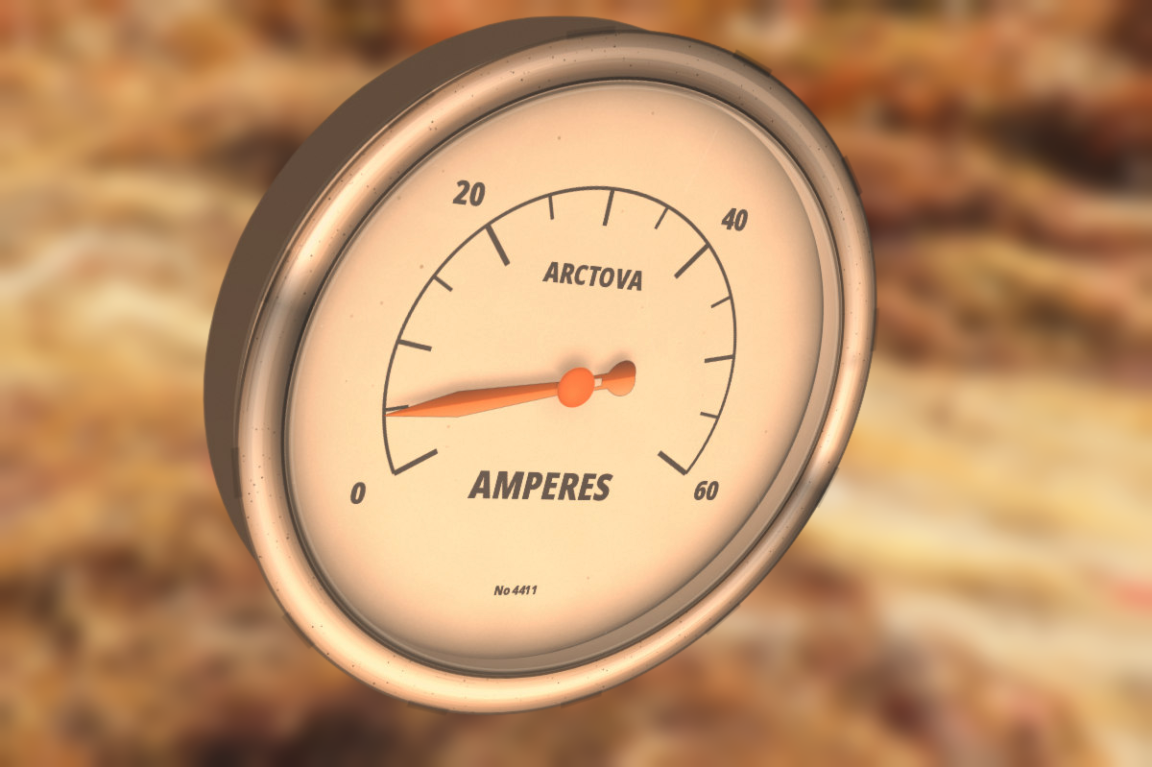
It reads 5 A
